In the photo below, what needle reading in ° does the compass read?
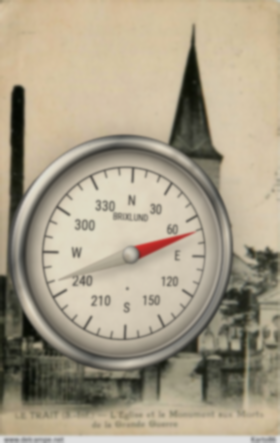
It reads 70 °
